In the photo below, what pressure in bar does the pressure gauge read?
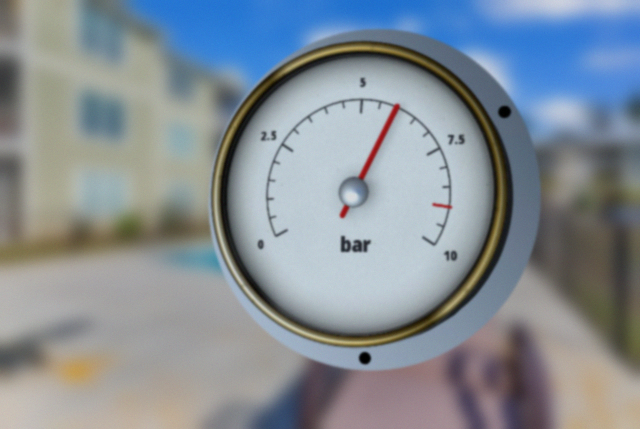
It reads 6 bar
